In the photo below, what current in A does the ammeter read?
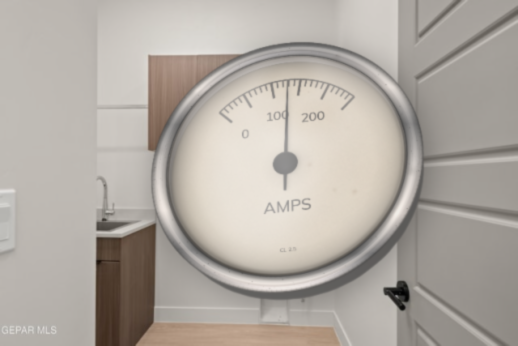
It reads 130 A
